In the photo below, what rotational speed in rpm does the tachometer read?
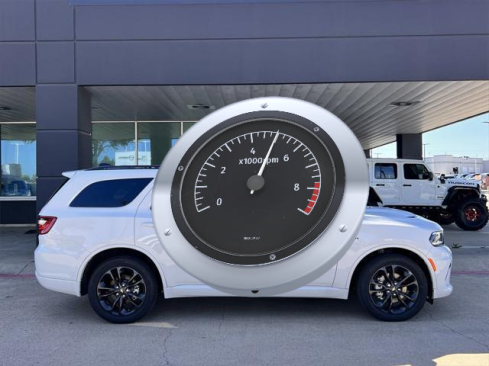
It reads 5000 rpm
